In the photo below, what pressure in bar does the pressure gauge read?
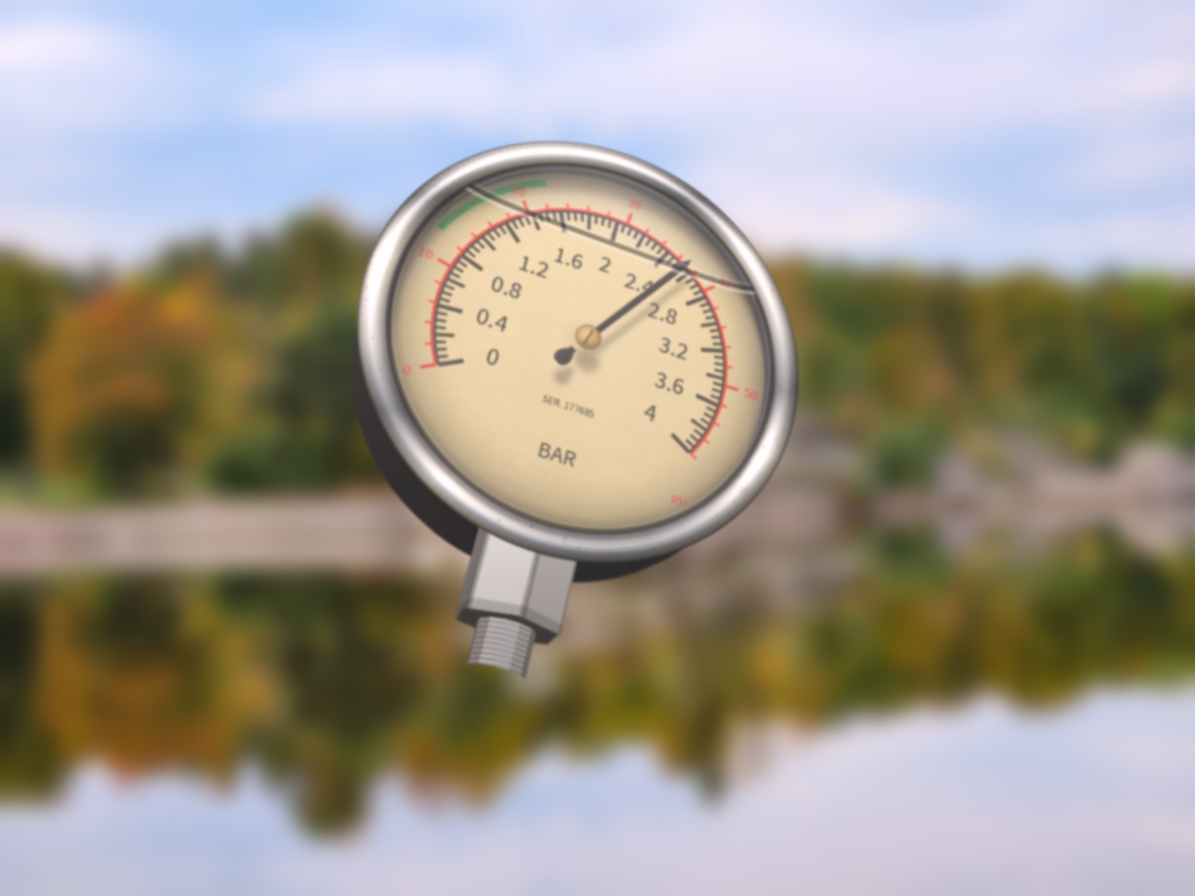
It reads 2.55 bar
